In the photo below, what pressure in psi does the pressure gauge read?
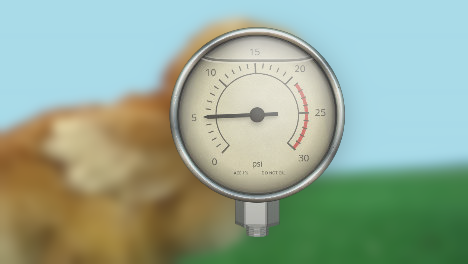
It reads 5 psi
